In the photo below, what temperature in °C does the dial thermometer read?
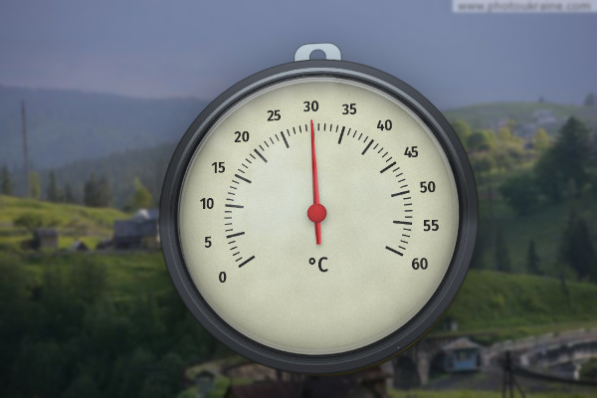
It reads 30 °C
